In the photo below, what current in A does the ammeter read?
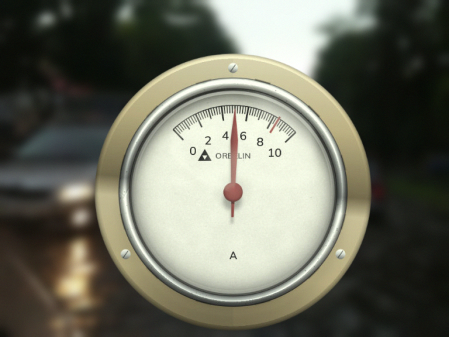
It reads 5 A
